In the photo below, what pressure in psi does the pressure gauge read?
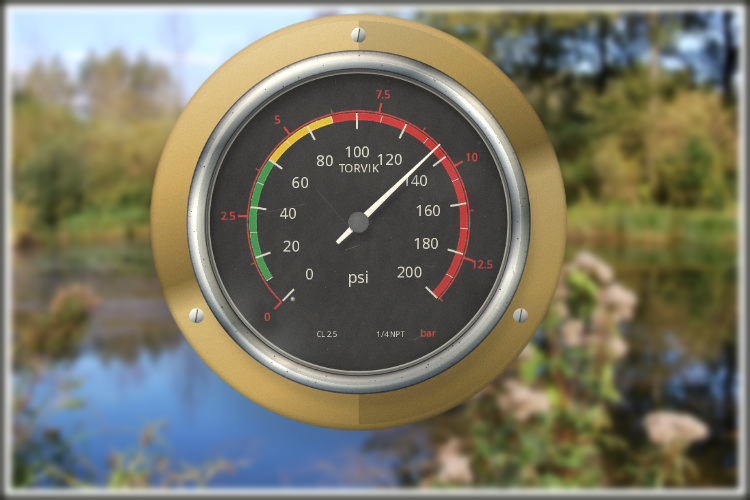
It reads 135 psi
